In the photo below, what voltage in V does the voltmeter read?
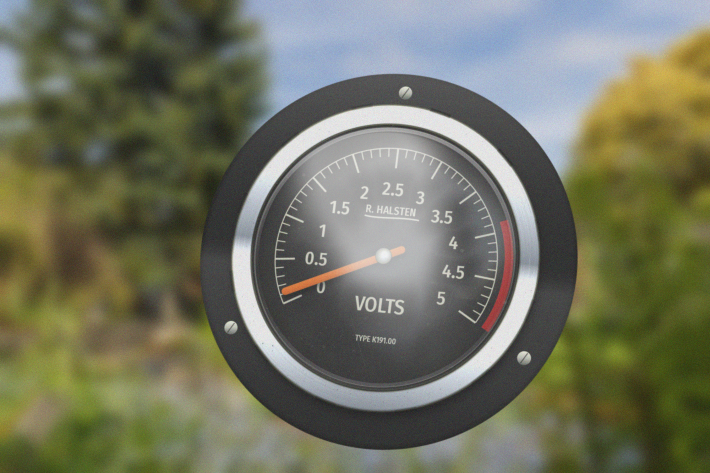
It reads 0.1 V
